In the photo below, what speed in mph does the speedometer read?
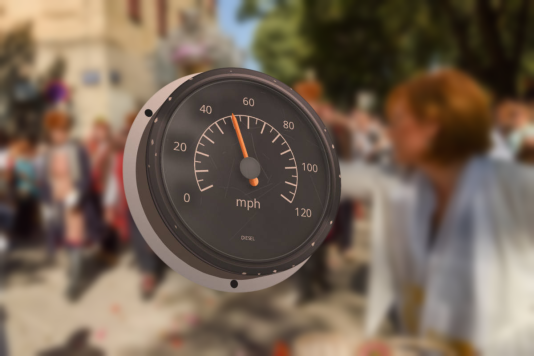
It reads 50 mph
